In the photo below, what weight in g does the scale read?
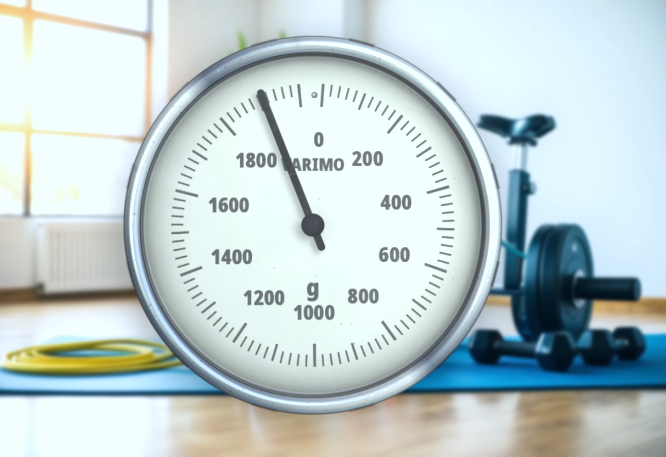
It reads 1910 g
